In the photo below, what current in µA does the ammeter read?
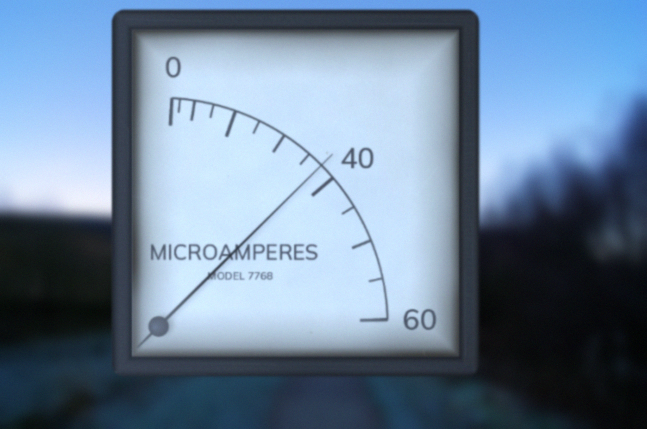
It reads 37.5 µA
